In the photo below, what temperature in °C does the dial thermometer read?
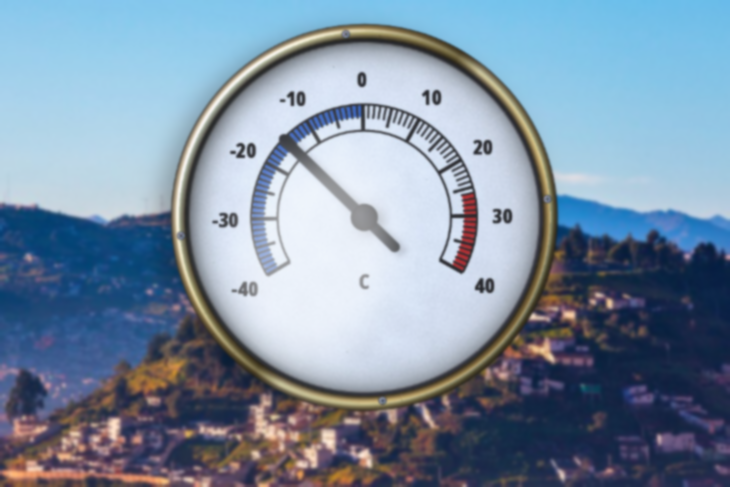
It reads -15 °C
